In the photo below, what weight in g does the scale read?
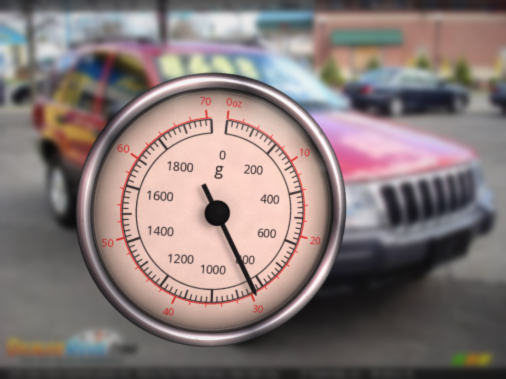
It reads 840 g
